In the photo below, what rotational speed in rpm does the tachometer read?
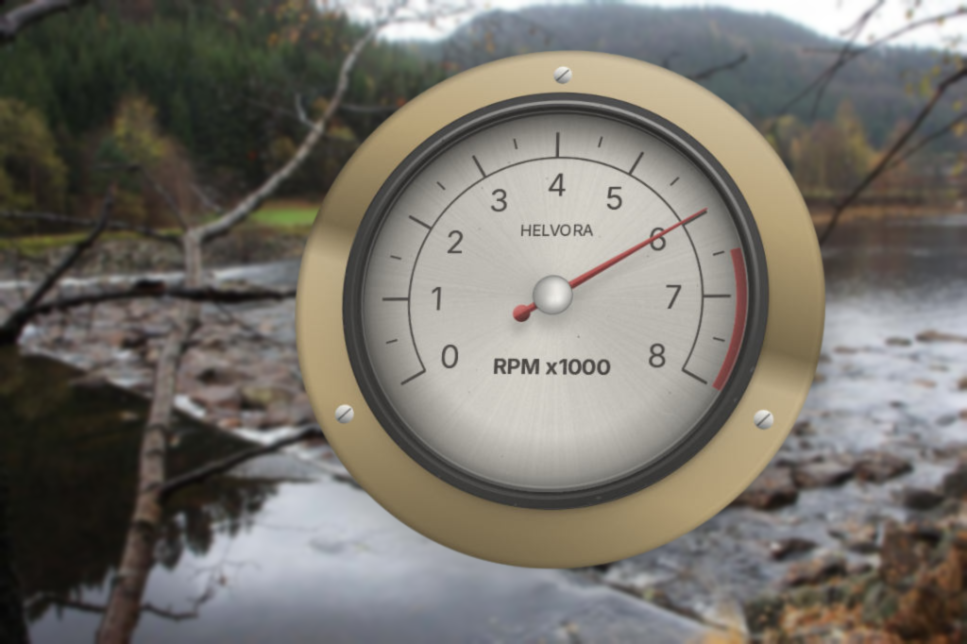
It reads 6000 rpm
